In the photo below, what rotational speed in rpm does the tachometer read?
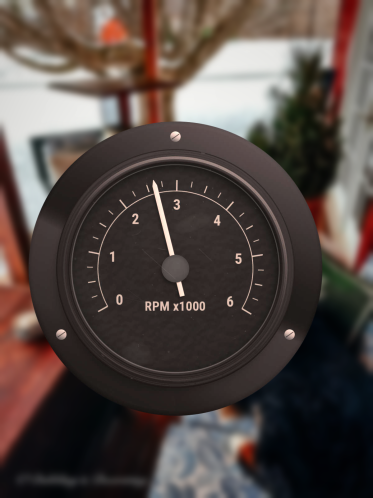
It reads 2625 rpm
